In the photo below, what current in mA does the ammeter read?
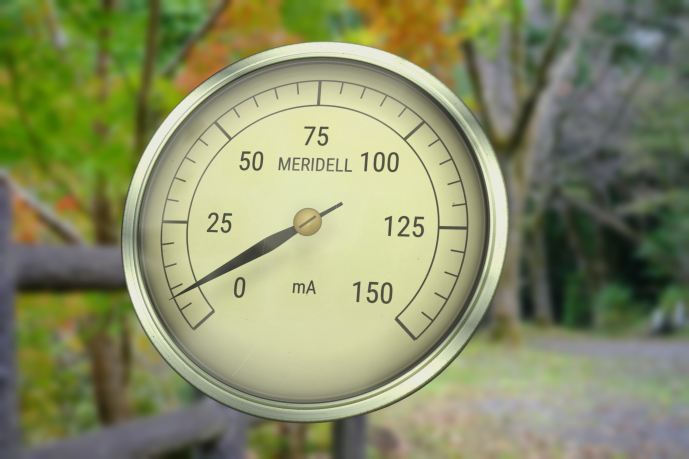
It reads 7.5 mA
